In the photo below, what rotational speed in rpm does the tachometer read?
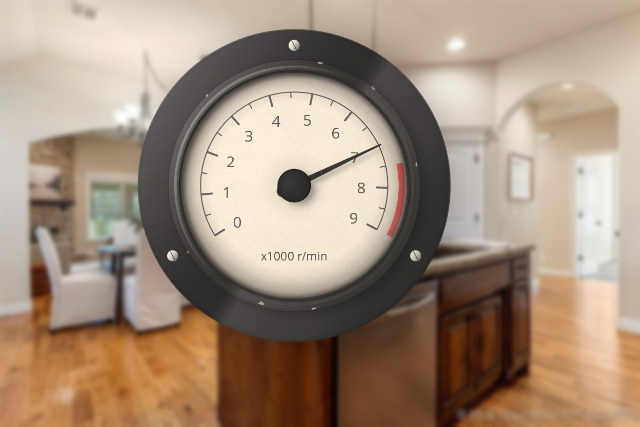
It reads 7000 rpm
